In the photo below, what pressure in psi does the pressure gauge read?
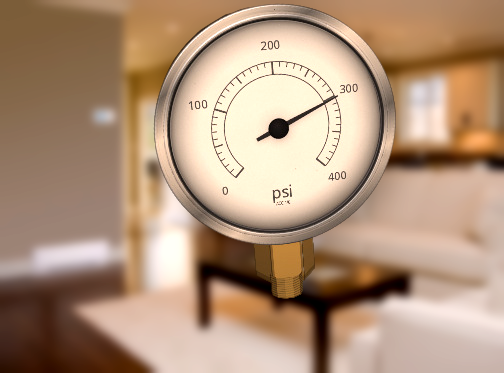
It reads 300 psi
